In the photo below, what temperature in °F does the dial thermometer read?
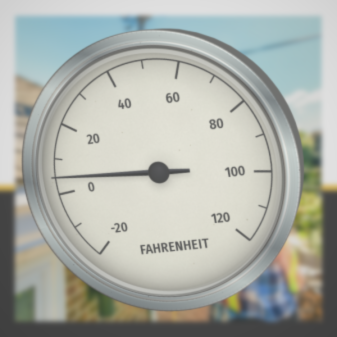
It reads 5 °F
